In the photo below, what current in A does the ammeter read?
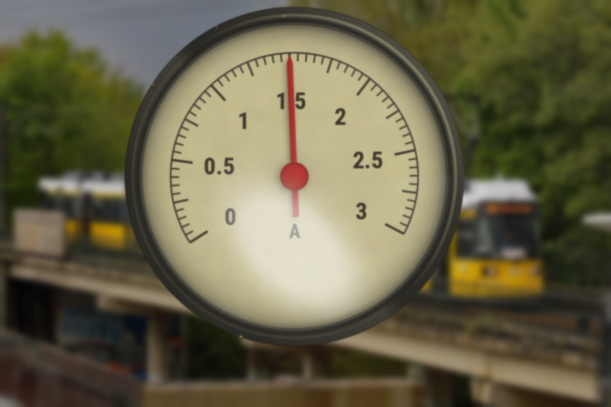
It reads 1.5 A
